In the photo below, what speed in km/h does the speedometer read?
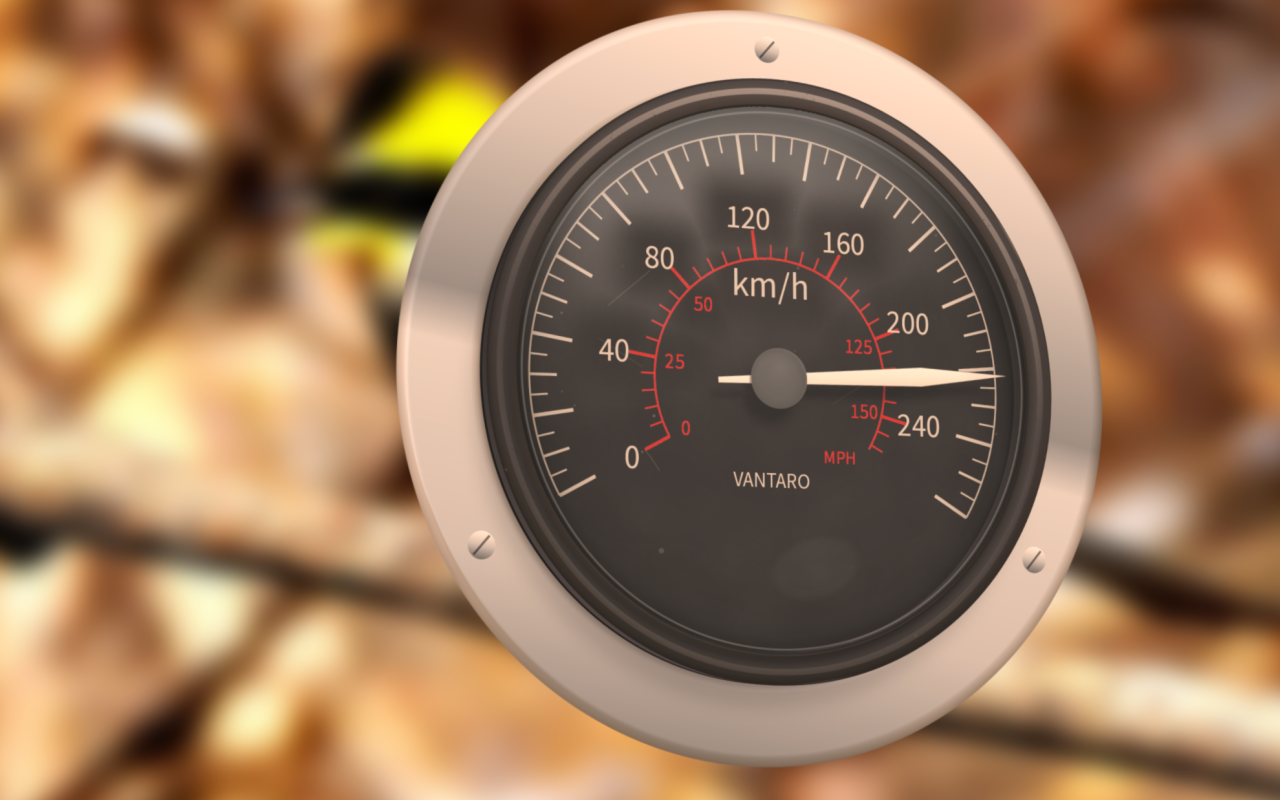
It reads 222.5 km/h
